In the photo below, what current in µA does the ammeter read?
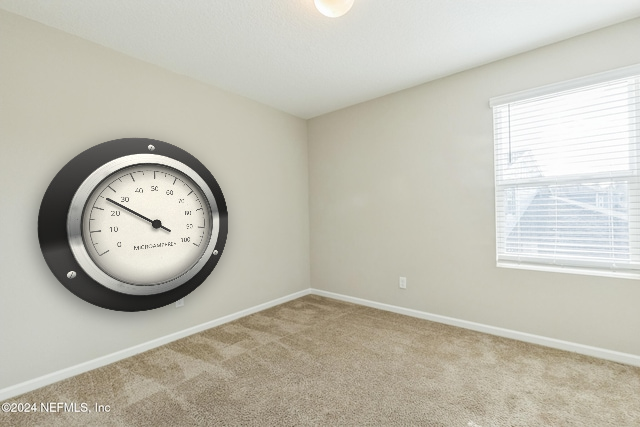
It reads 25 µA
